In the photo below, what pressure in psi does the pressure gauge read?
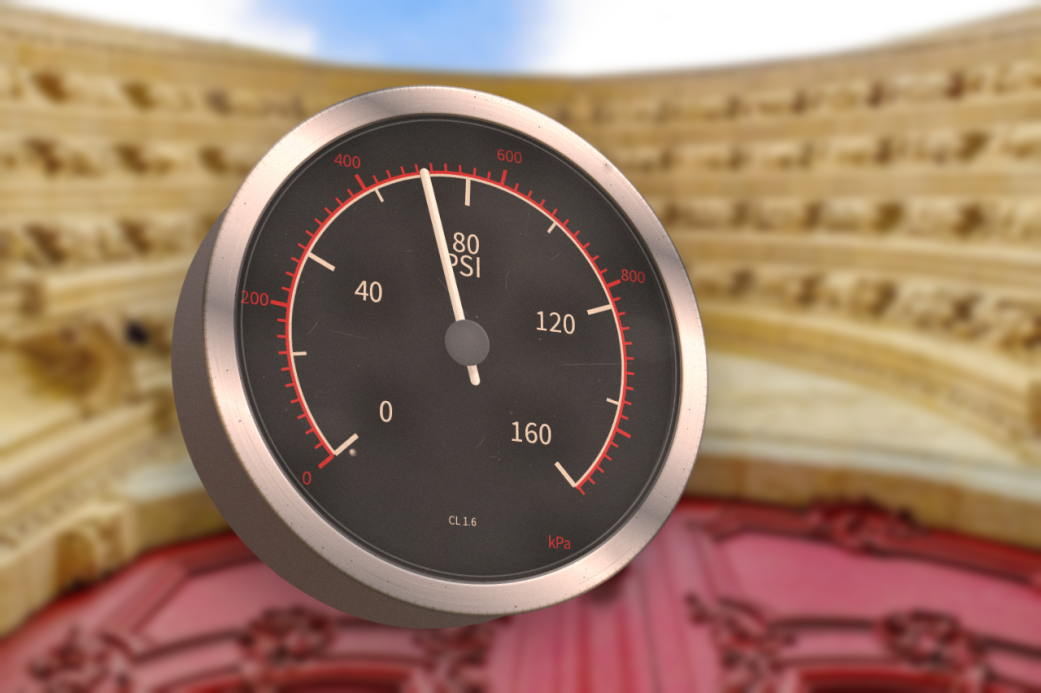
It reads 70 psi
